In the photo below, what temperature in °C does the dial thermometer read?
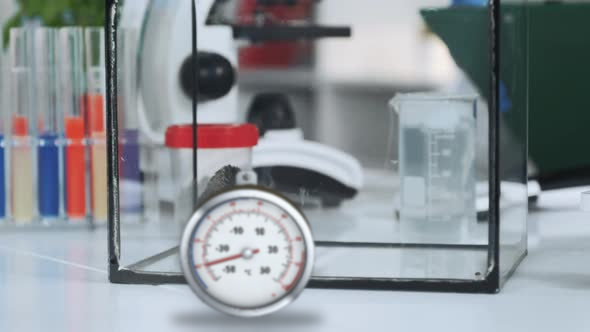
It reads -40 °C
